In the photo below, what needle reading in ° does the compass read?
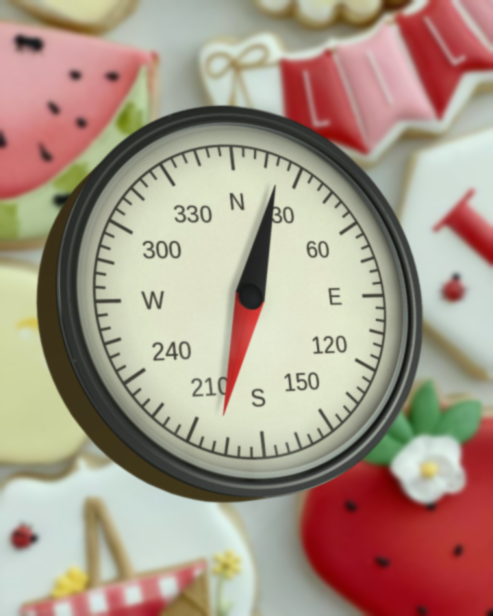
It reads 200 °
